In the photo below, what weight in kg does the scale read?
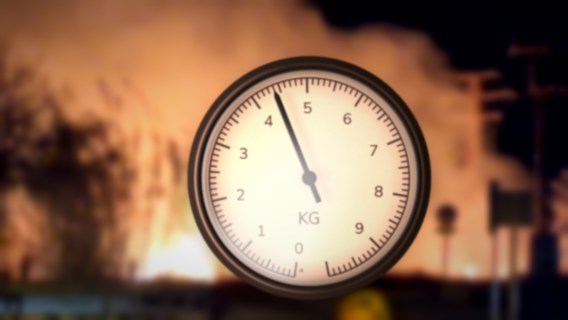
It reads 4.4 kg
